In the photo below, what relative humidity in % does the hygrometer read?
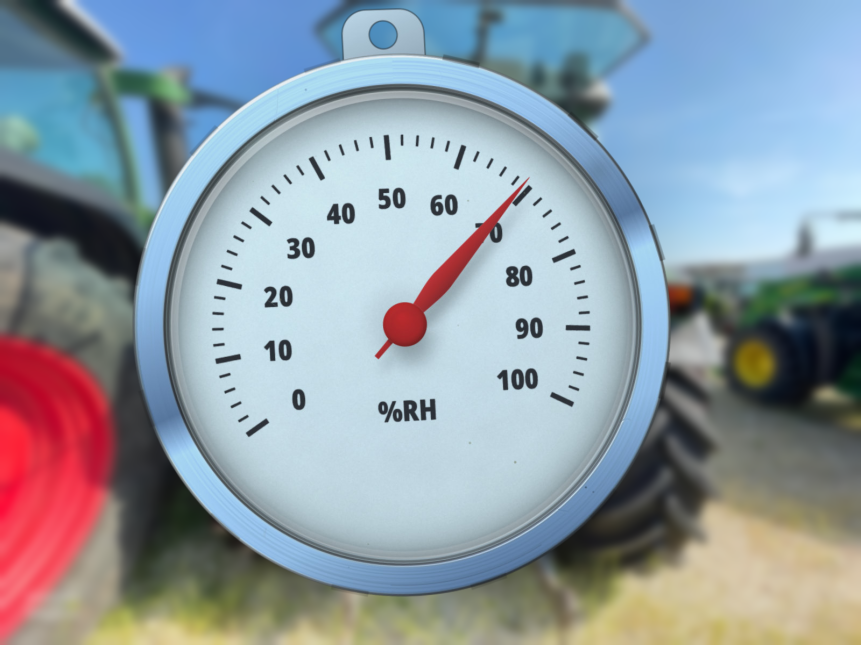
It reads 69 %
